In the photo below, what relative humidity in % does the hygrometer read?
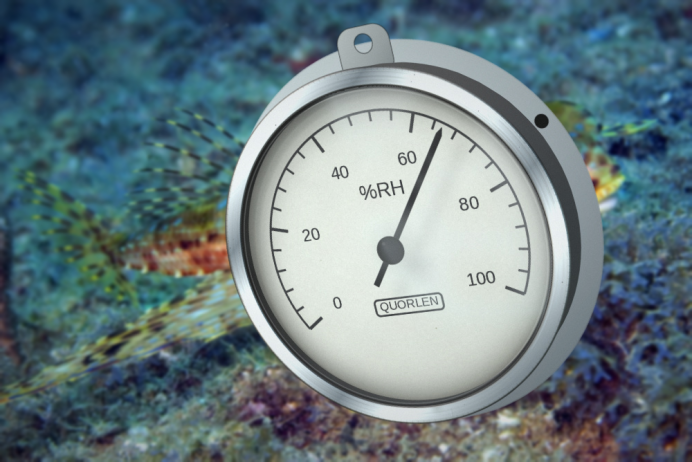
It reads 66 %
